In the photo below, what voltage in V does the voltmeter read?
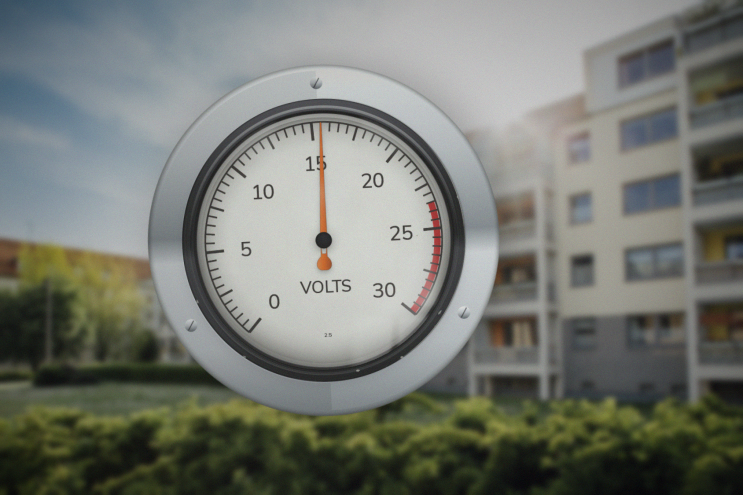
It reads 15.5 V
